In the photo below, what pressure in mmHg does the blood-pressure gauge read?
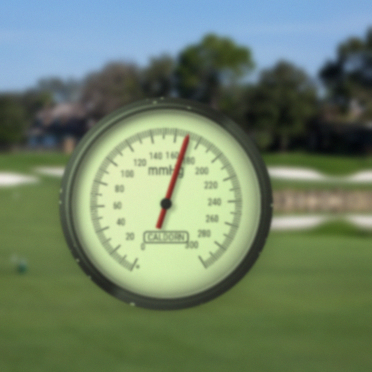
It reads 170 mmHg
